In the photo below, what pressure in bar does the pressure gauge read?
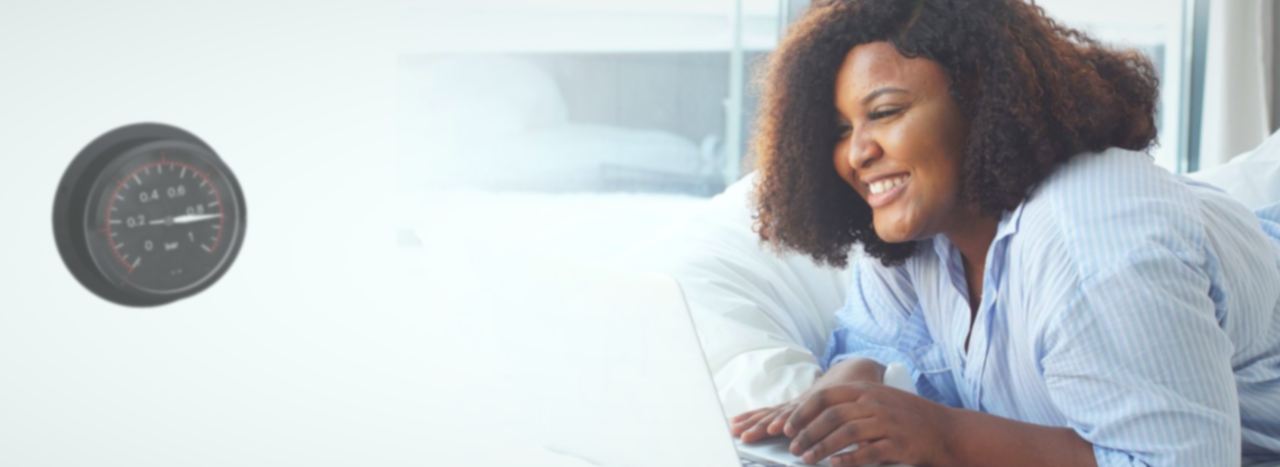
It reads 0.85 bar
